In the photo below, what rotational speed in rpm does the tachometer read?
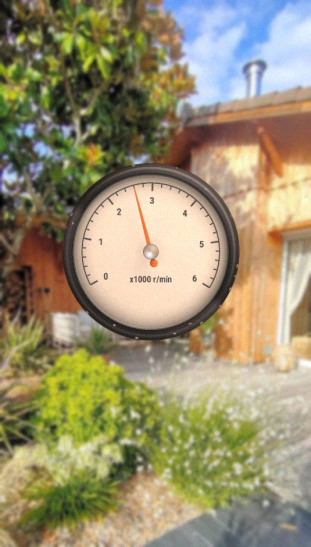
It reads 2600 rpm
